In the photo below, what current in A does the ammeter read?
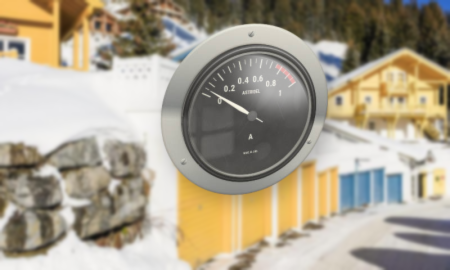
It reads 0.05 A
